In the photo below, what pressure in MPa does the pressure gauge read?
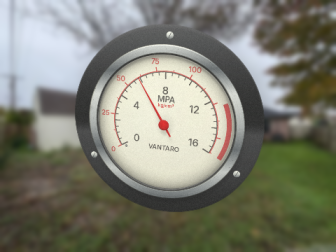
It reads 6 MPa
